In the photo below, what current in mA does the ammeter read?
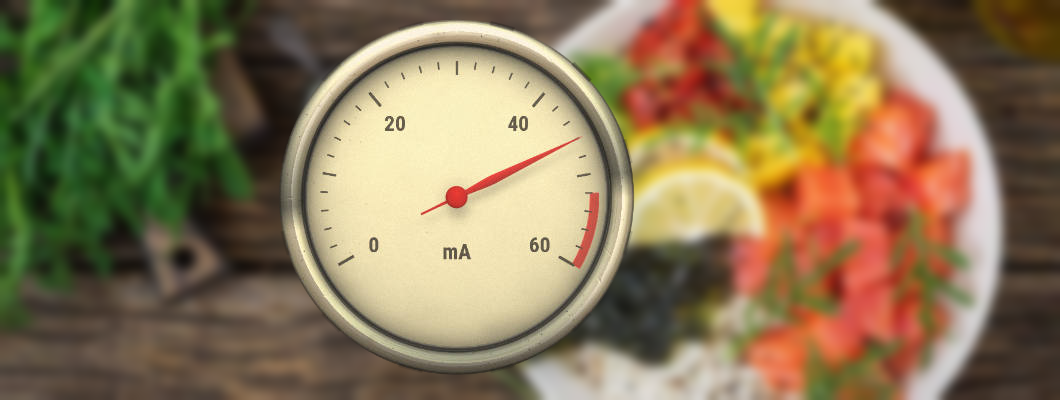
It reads 46 mA
